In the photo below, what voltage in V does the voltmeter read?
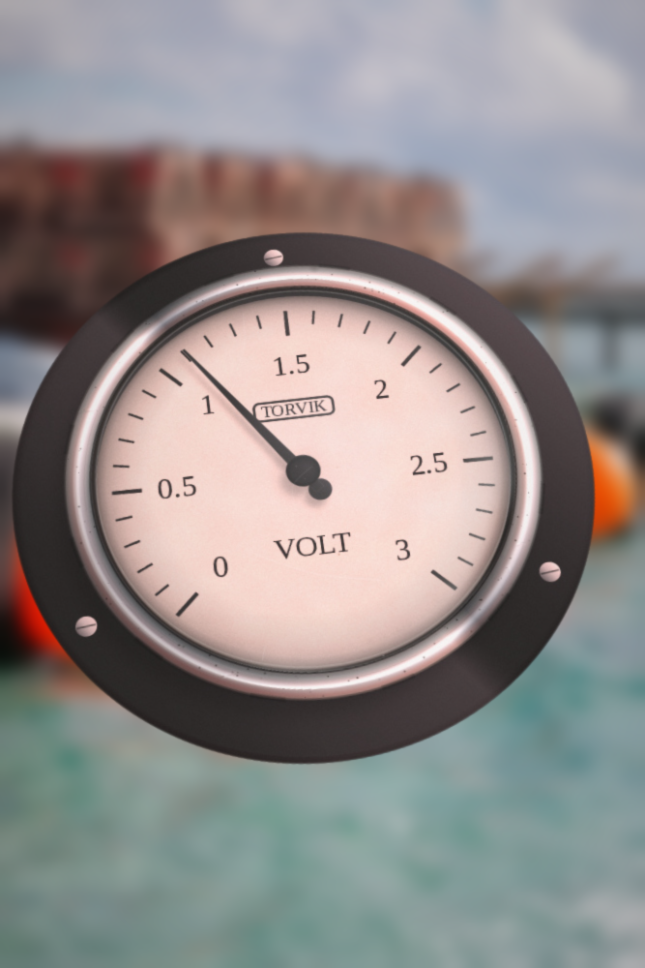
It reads 1.1 V
